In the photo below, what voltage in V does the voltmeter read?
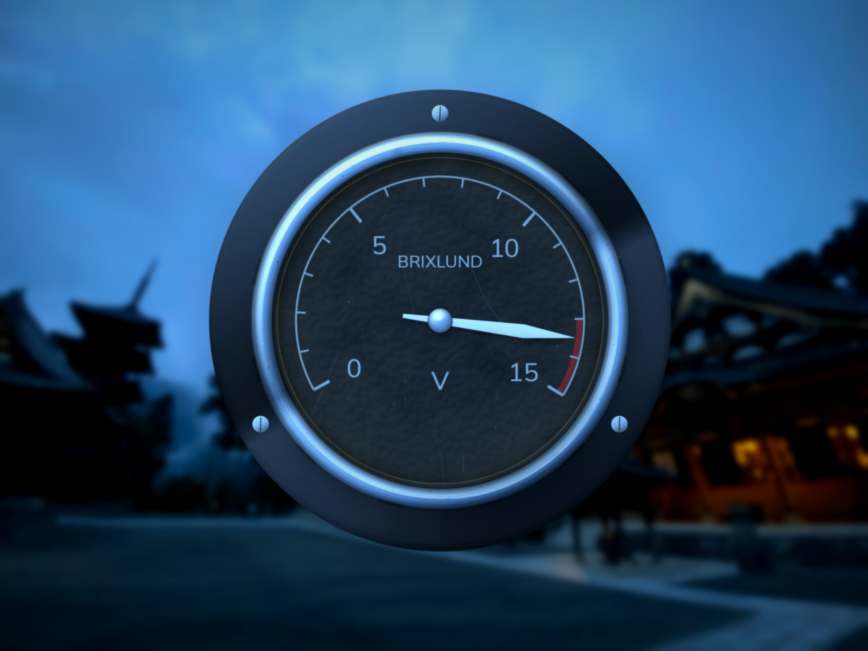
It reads 13.5 V
